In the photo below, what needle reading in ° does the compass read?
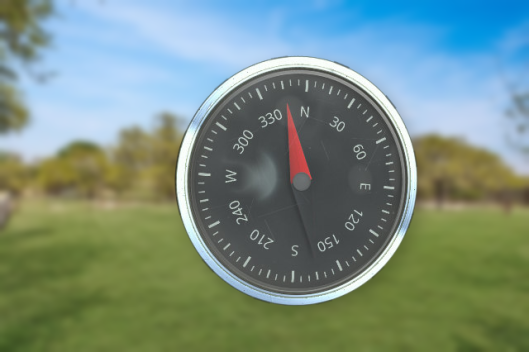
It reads 345 °
